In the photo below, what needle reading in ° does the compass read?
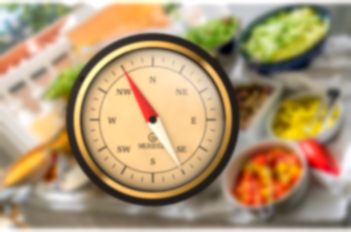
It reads 330 °
